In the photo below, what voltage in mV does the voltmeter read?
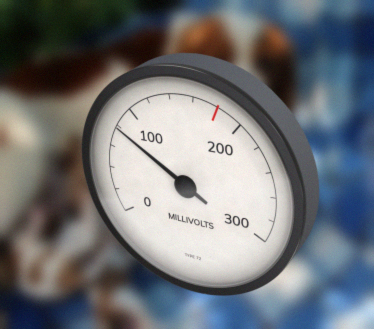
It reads 80 mV
